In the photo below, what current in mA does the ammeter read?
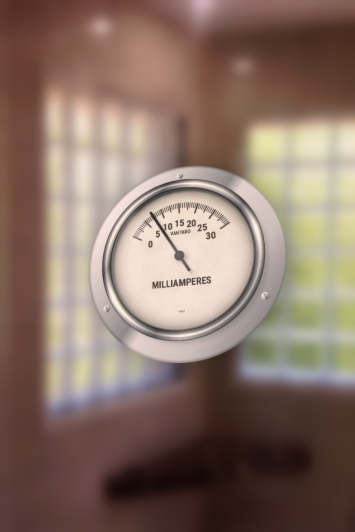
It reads 7.5 mA
